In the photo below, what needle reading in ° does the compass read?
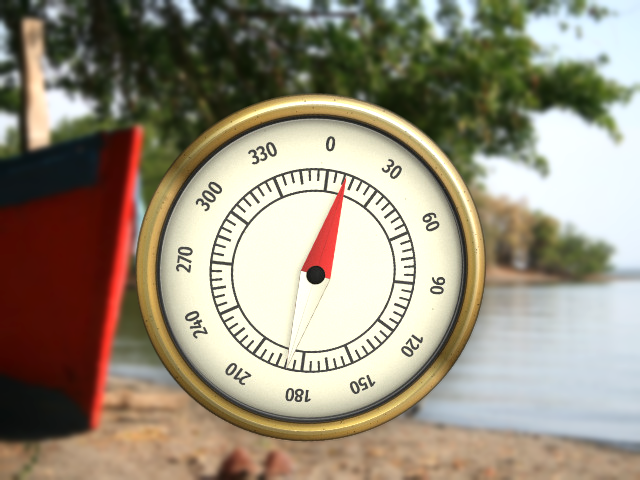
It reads 10 °
